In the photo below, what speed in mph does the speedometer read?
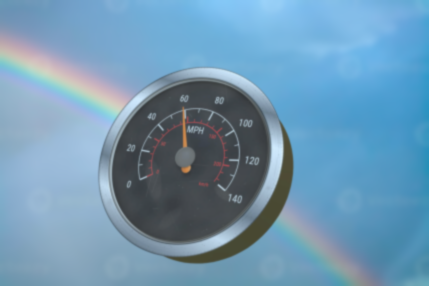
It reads 60 mph
